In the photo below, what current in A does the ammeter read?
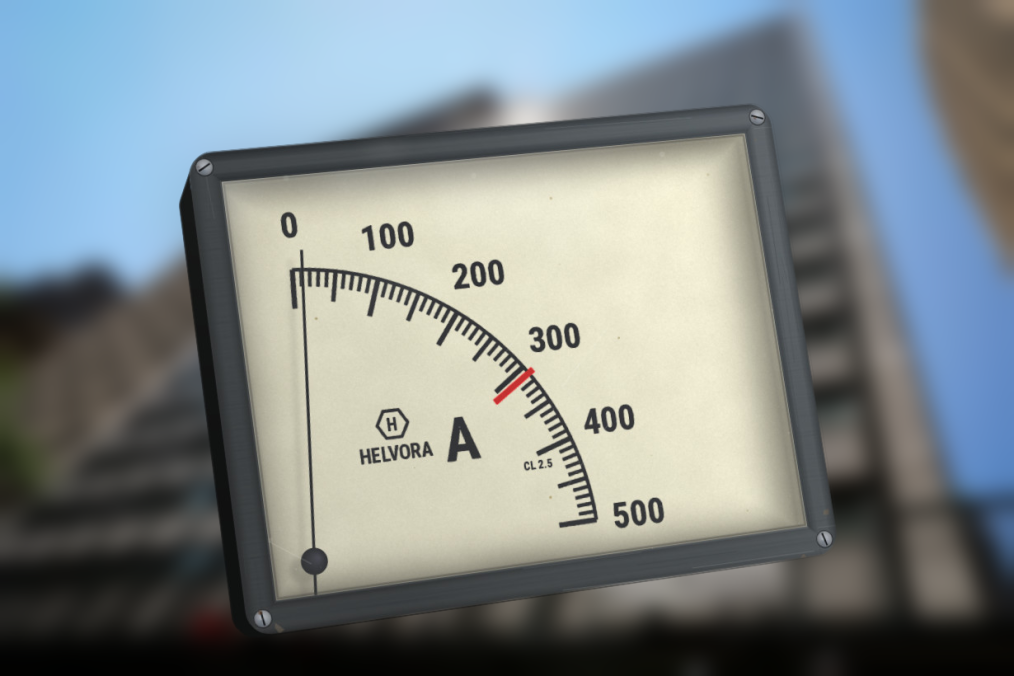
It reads 10 A
